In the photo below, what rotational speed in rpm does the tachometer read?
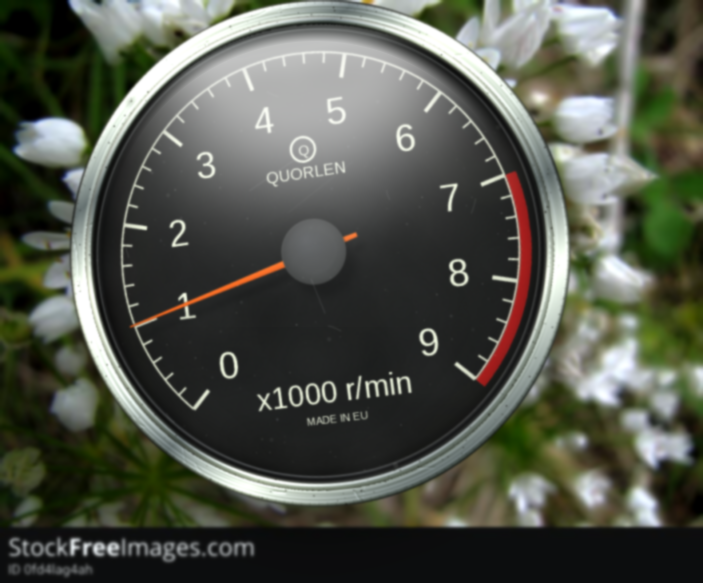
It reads 1000 rpm
